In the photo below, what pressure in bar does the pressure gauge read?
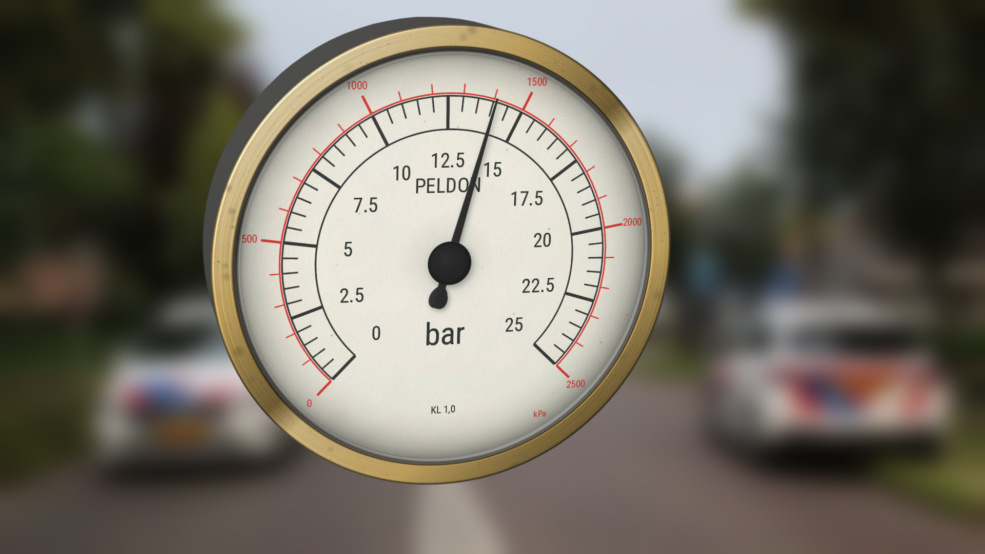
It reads 14 bar
